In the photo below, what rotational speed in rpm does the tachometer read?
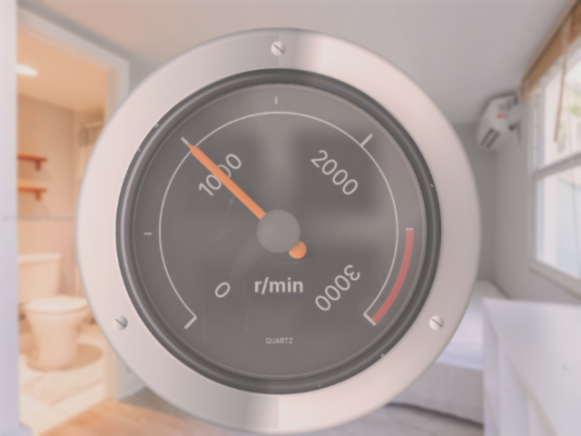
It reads 1000 rpm
